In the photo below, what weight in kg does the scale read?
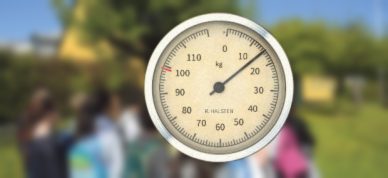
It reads 15 kg
